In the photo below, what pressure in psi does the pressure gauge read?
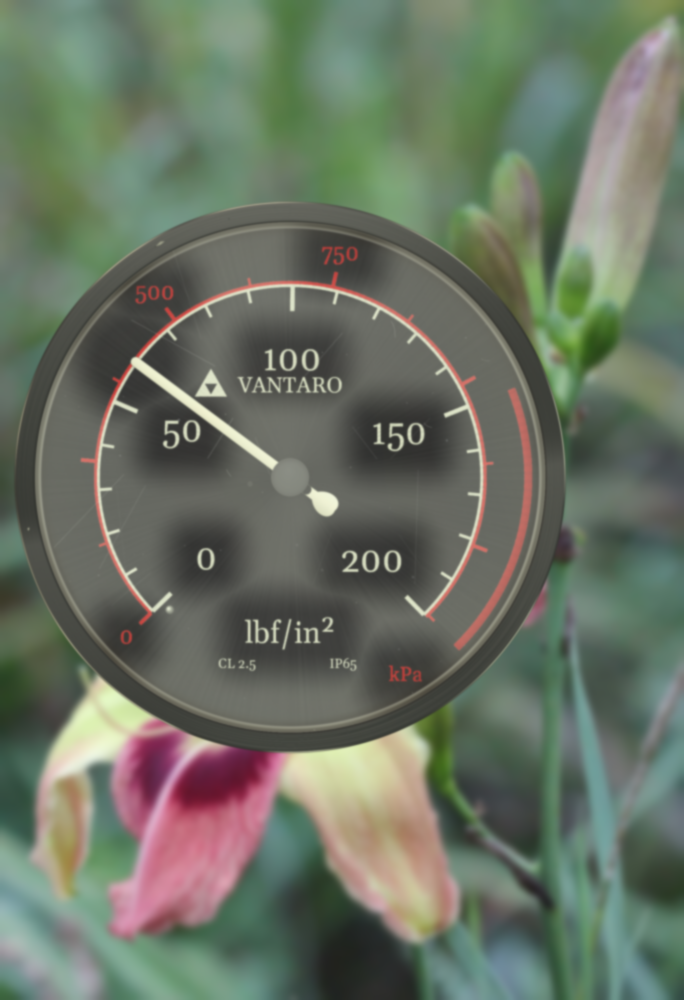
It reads 60 psi
